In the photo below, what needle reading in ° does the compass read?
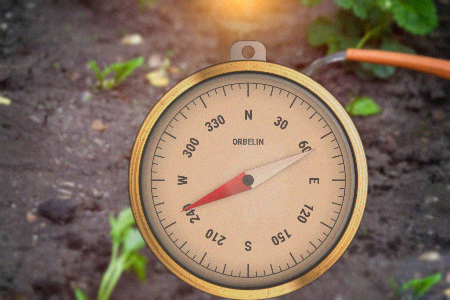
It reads 245 °
